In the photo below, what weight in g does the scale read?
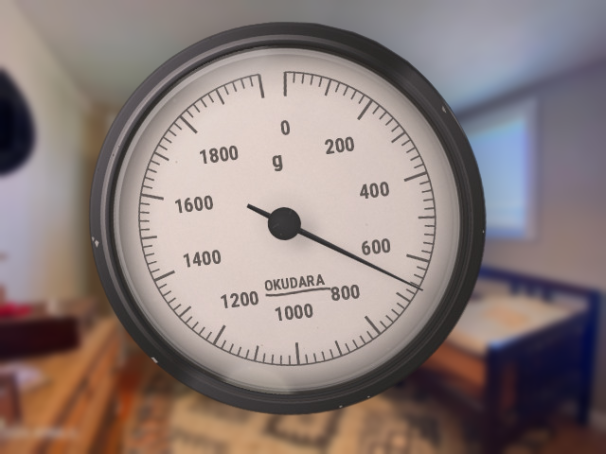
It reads 660 g
